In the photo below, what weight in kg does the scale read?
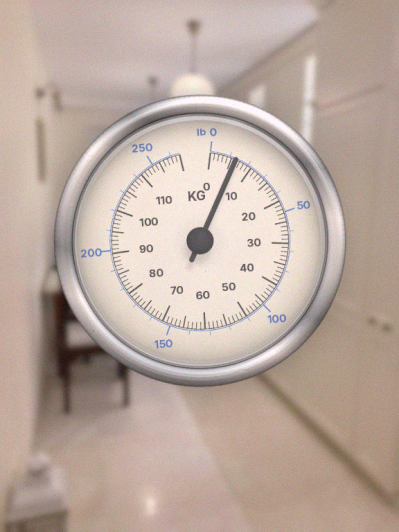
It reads 6 kg
